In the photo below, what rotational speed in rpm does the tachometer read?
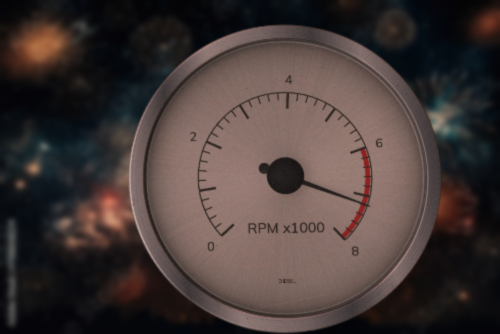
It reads 7200 rpm
